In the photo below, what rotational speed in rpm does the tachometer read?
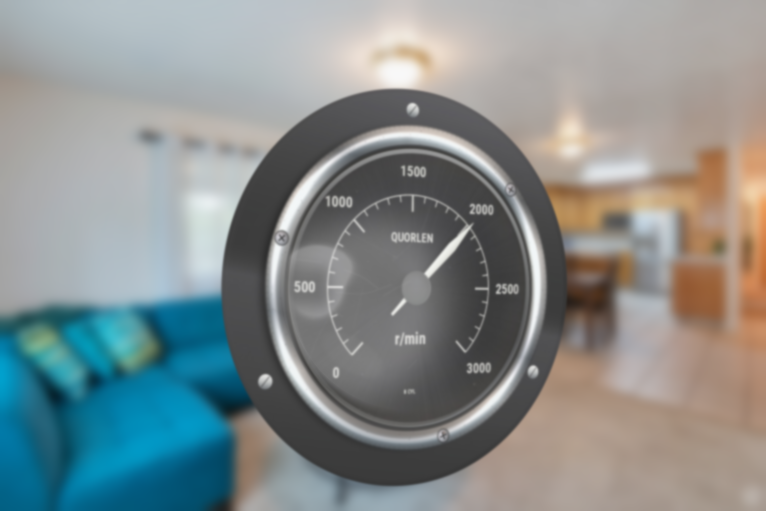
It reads 2000 rpm
